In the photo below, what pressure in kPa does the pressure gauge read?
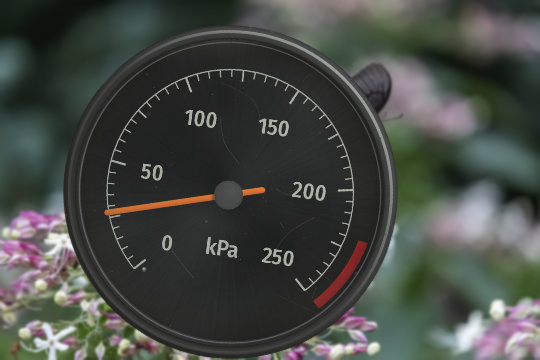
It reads 27.5 kPa
